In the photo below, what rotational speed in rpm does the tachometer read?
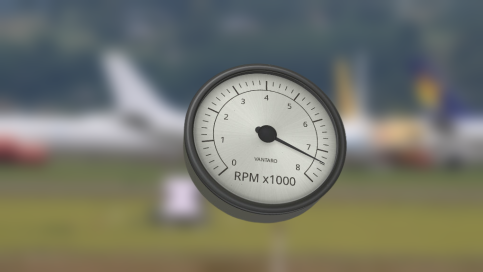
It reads 7400 rpm
